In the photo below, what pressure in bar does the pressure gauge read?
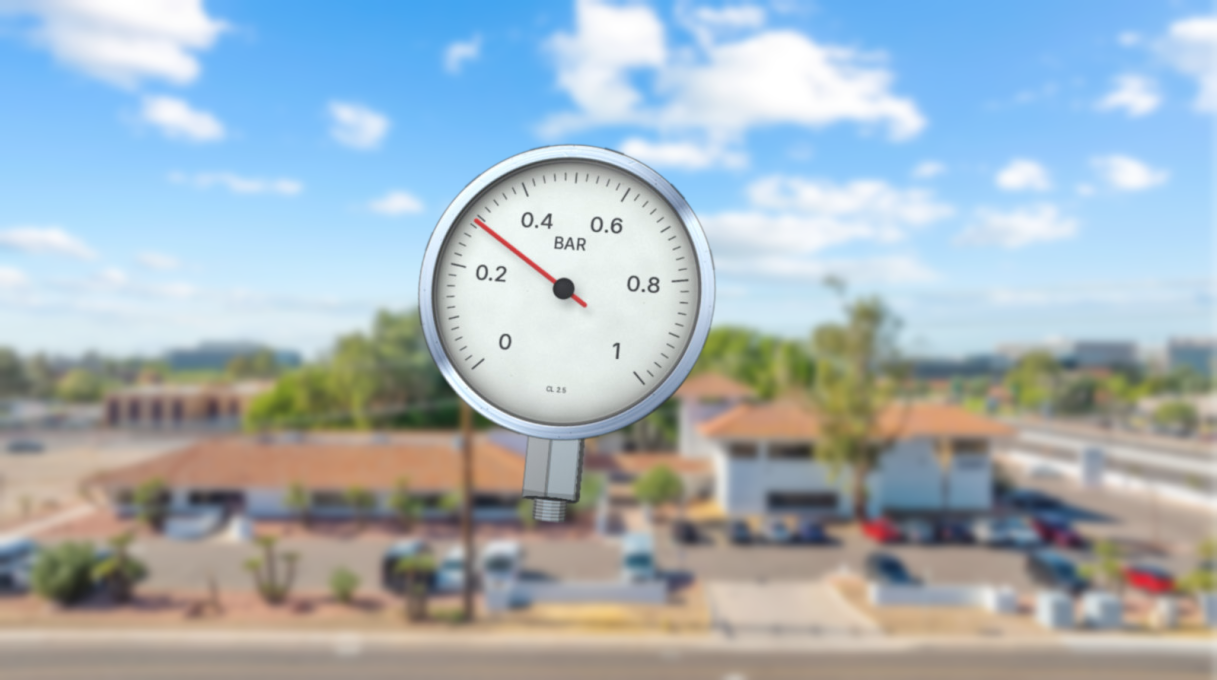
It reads 0.29 bar
